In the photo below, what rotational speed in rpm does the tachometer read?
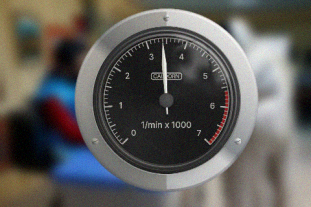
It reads 3400 rpm
